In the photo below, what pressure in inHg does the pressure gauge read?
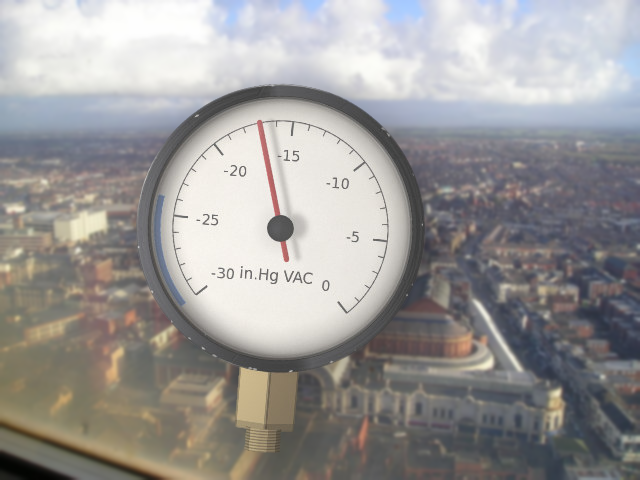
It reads -17 inHg
